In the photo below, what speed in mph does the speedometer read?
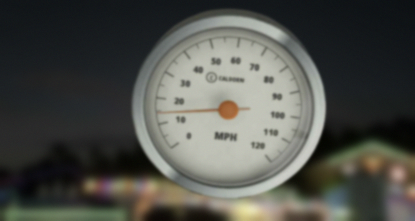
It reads 15 mph
